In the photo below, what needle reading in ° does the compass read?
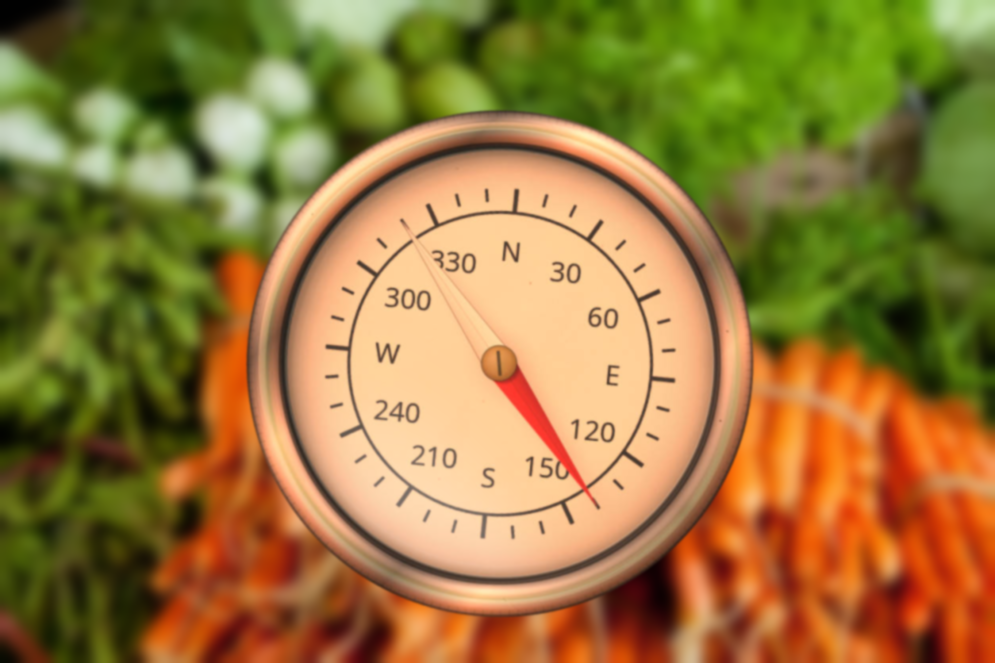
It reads 140 °
